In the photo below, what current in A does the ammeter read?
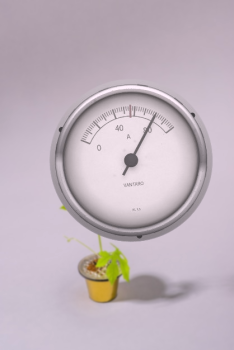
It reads 80 A
